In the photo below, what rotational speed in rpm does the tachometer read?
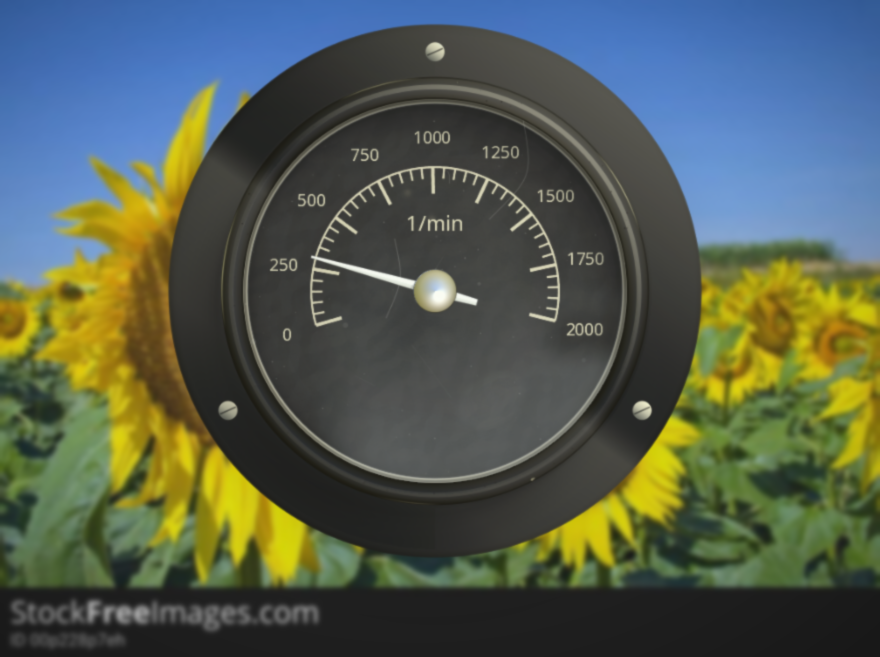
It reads 300 rpm
